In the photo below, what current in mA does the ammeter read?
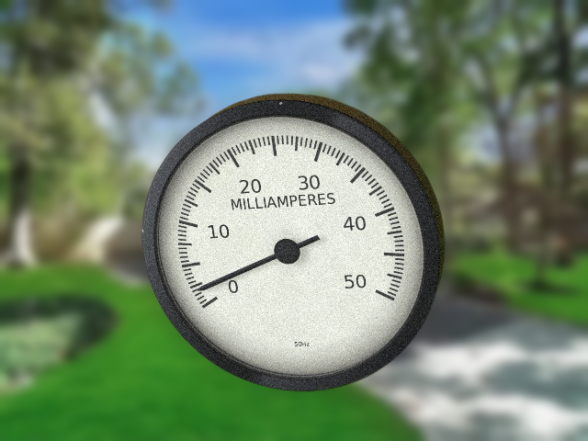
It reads 2 mA
